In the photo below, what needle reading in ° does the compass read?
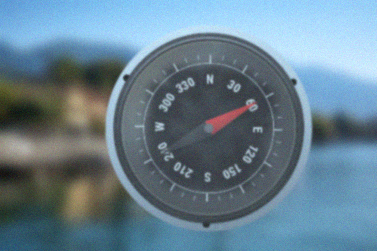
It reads 60 °
